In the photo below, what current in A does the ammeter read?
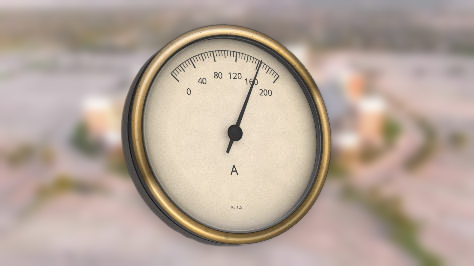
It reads 160 A
